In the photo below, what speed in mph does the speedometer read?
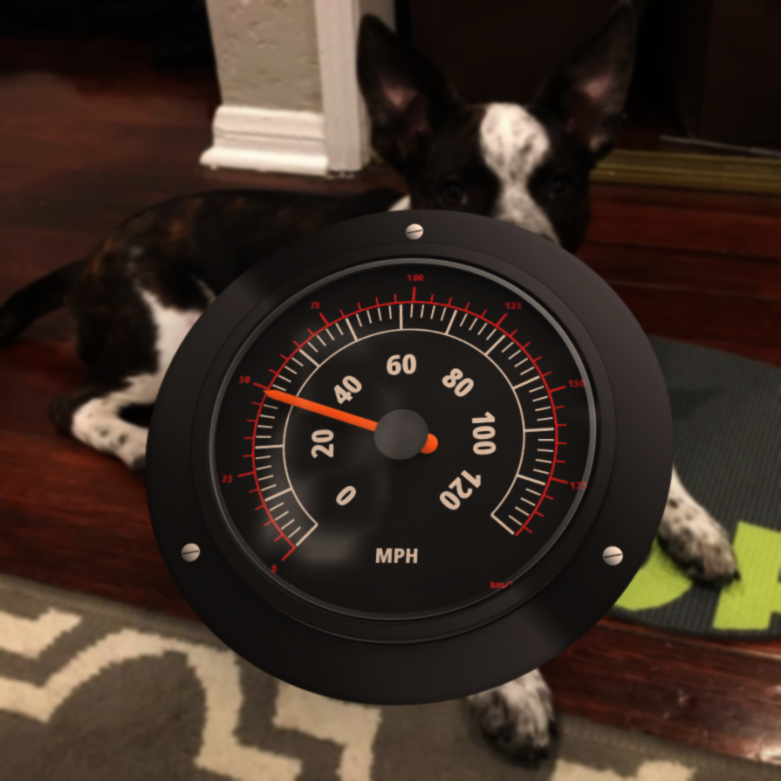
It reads 30 mph
